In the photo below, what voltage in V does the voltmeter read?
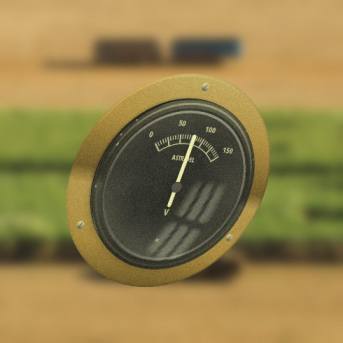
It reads 75 V
